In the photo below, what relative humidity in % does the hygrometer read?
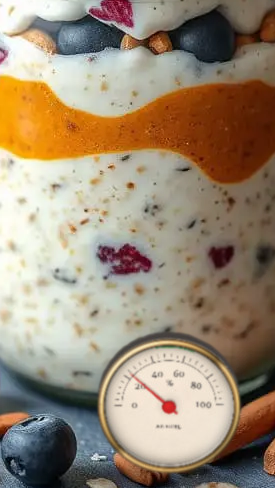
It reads 24 %
